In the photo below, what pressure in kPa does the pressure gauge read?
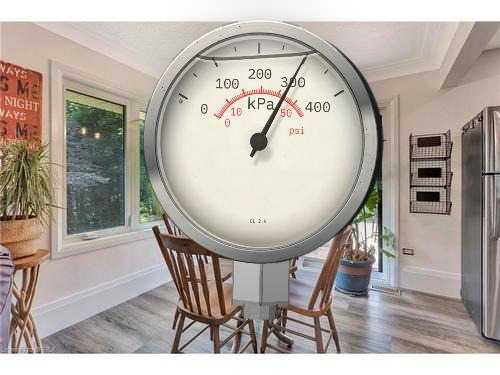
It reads 300 kPa
